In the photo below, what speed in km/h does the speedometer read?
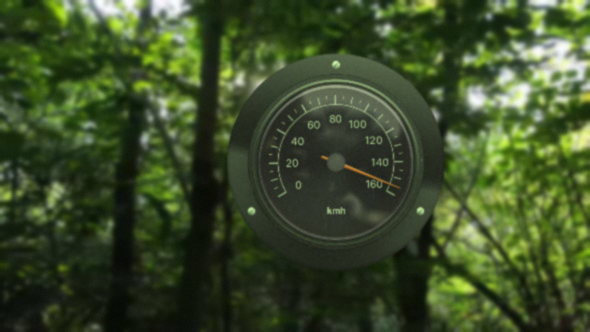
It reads 155 km/h
